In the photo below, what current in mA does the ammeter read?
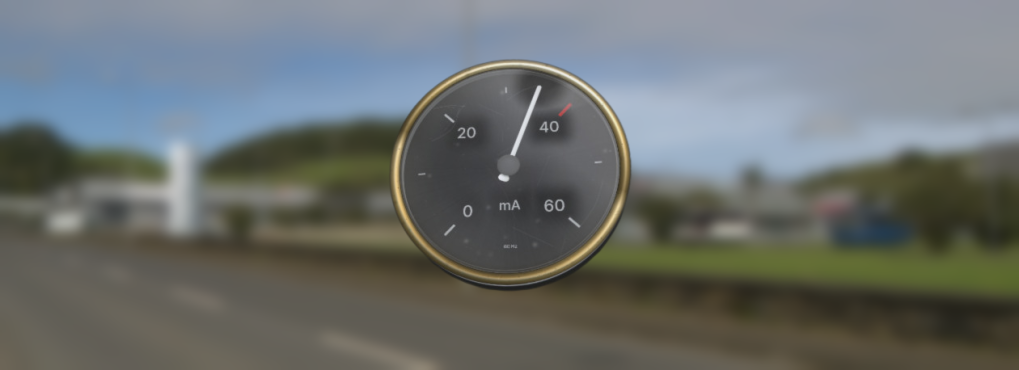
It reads 35 mA
